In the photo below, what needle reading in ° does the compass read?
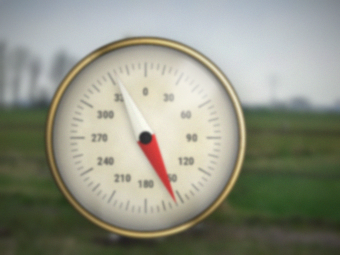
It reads 155 °
